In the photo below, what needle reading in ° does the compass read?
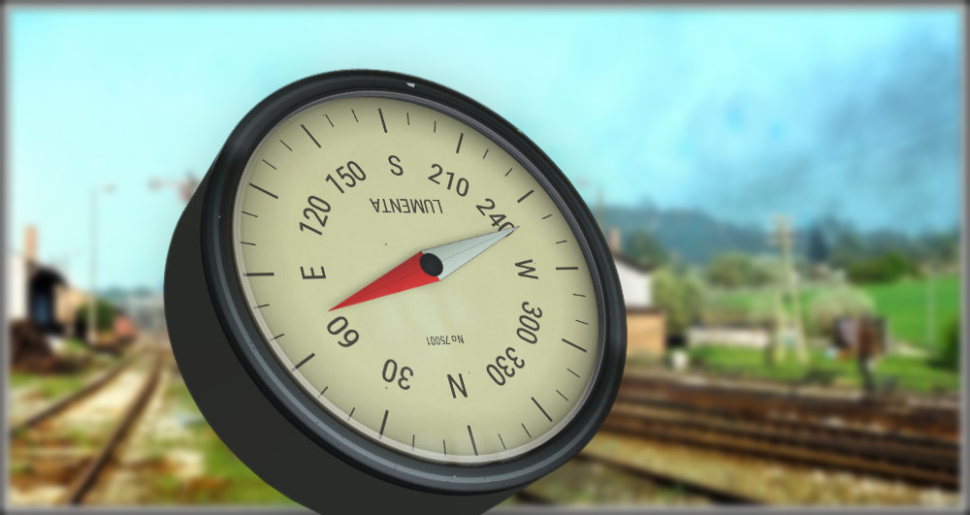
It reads 70 °
